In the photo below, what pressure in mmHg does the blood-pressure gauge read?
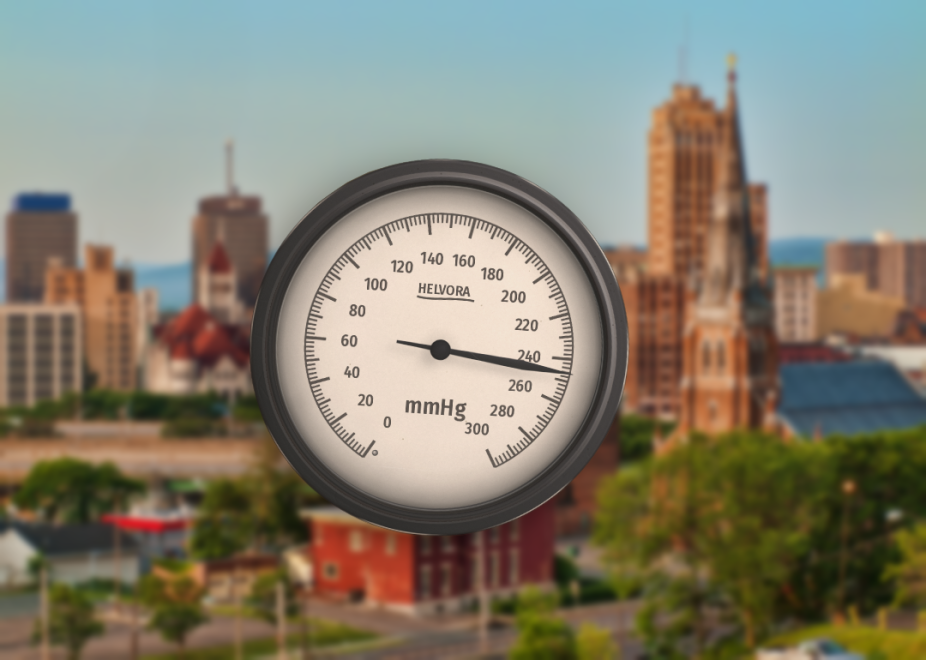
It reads 246 mmHg
